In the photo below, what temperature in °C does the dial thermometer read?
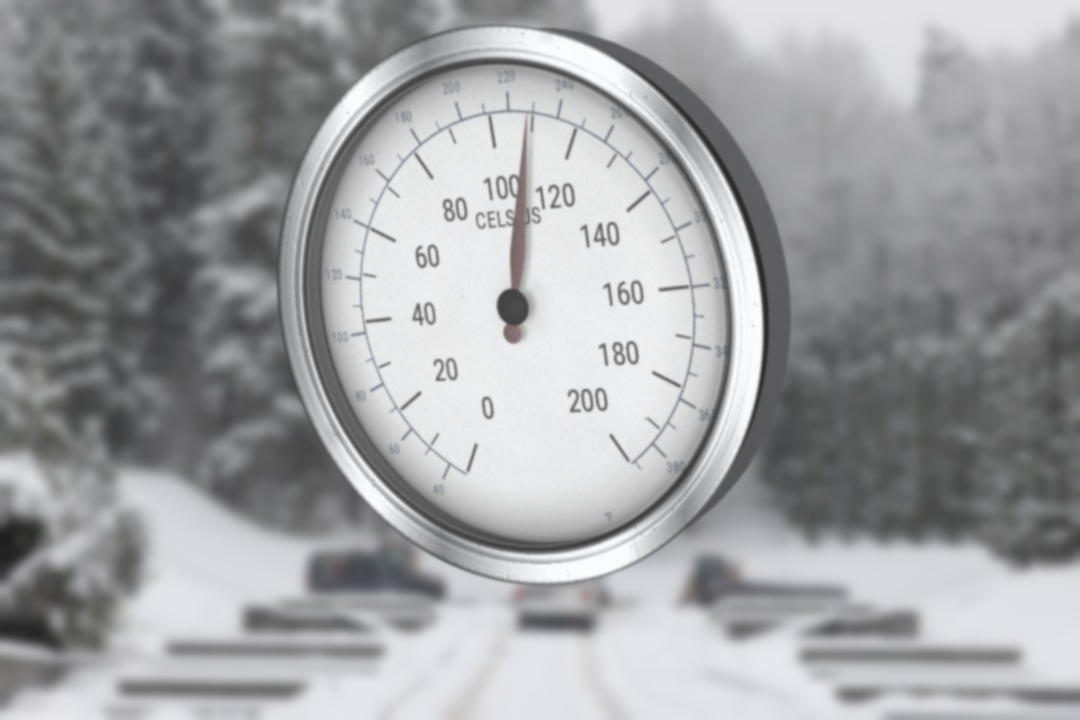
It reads 110 °C
